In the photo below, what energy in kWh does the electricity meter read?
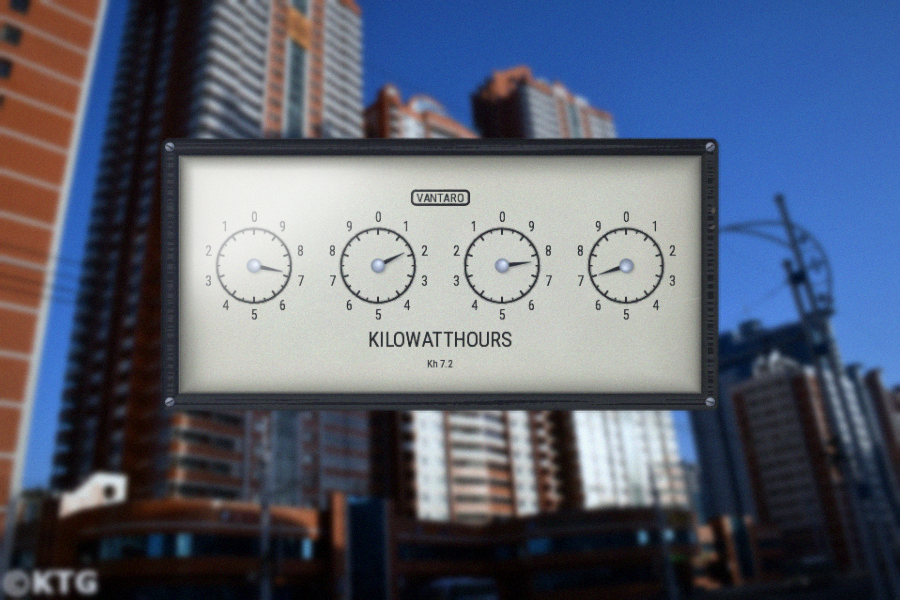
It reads 7177 kWh
